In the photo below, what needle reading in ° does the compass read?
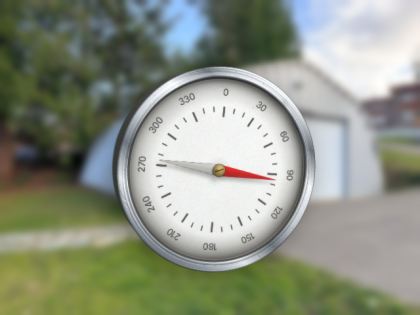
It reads 95 °
